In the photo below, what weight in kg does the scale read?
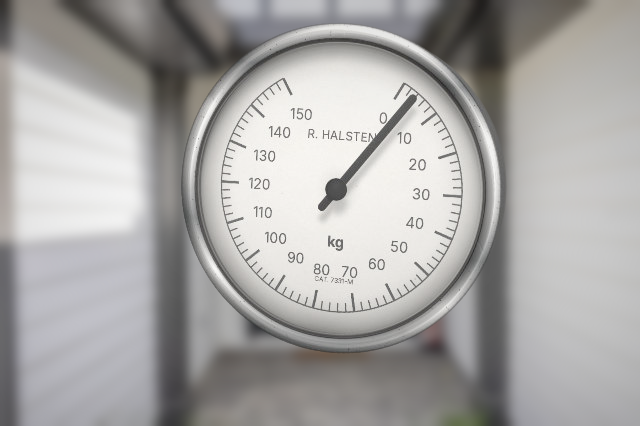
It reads 4 kg
